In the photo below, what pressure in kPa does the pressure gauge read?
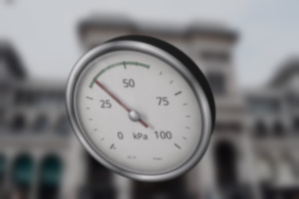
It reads 35 kPa
